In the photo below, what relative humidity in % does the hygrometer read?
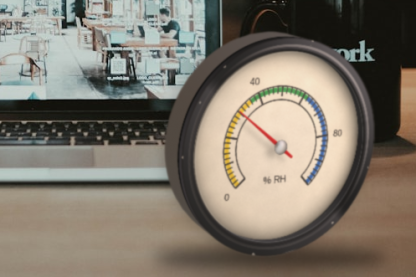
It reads 30 %
